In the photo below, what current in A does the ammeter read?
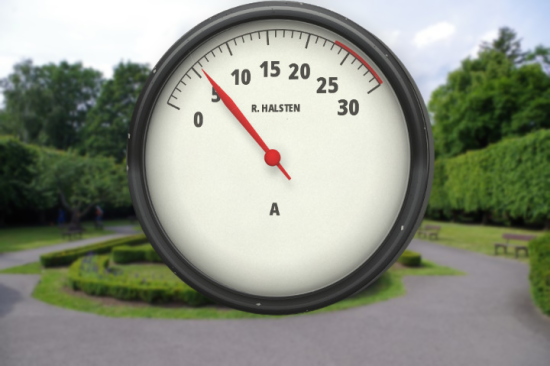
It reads 6 A
